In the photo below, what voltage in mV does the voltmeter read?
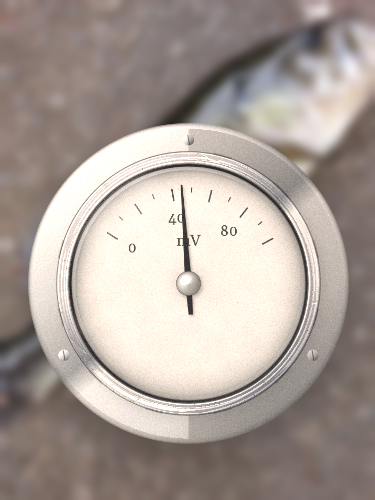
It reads 45 mV
